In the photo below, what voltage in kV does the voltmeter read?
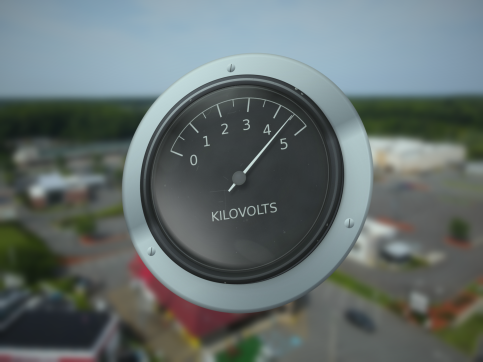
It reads 4.5 kV
